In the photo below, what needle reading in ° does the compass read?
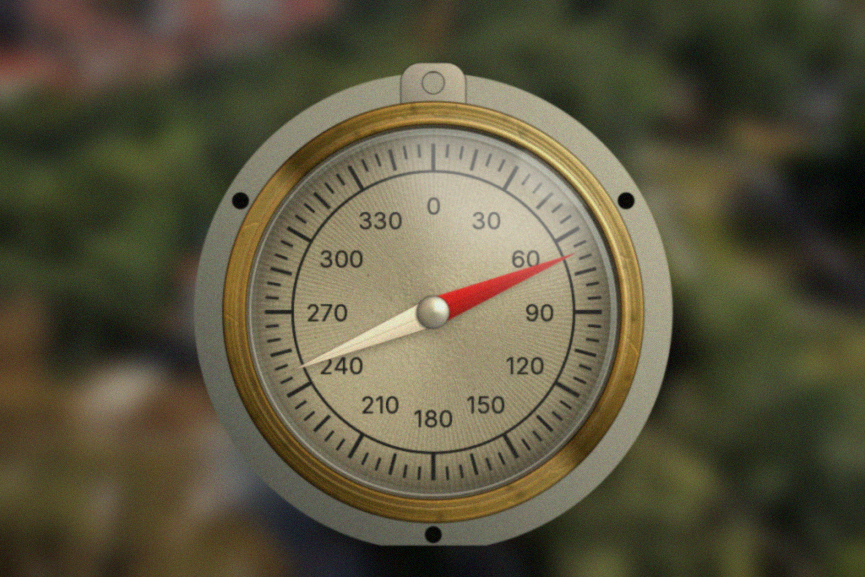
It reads 67.5 °
